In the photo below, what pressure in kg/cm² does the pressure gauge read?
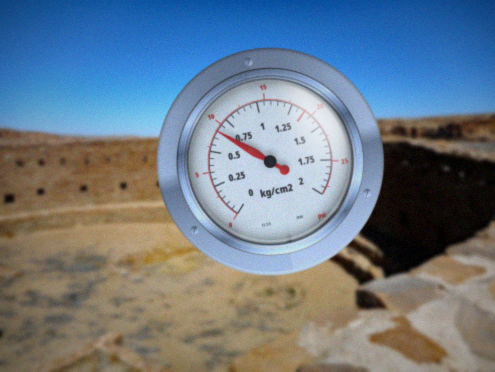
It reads 0.65 kg/cm²
